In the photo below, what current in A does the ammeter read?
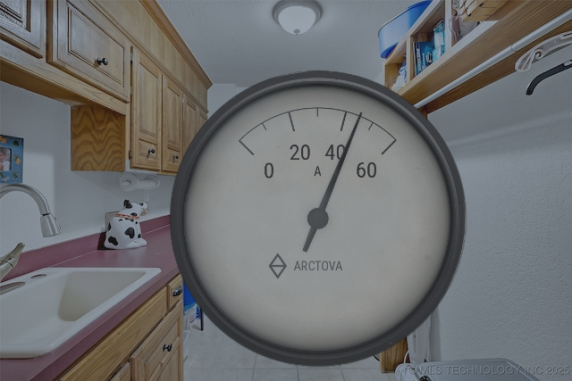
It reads 45 A
